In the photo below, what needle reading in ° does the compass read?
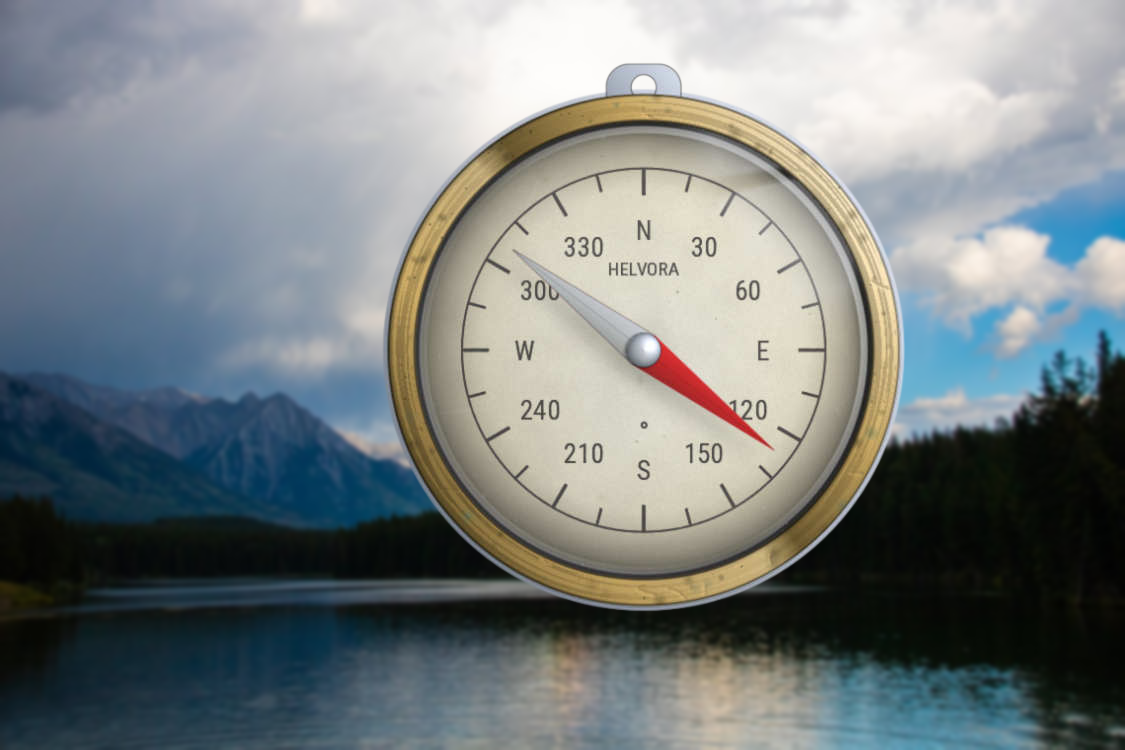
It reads 127.5 °
